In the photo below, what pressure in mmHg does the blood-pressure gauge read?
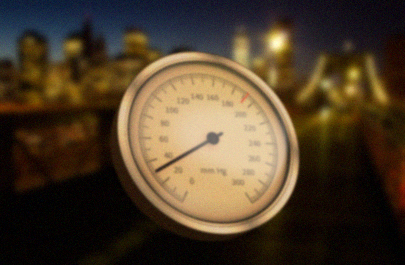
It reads 30 mmHg
